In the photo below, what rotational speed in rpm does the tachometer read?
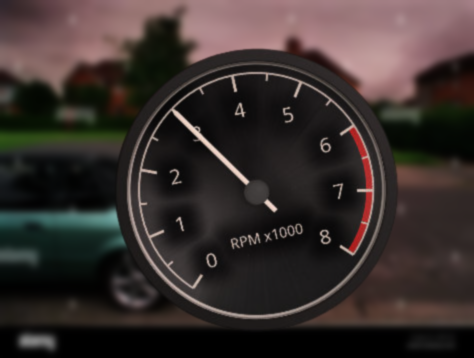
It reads 3000 rpm
